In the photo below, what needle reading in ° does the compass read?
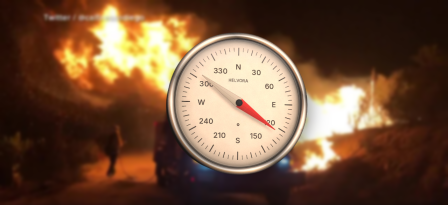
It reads 125 °
